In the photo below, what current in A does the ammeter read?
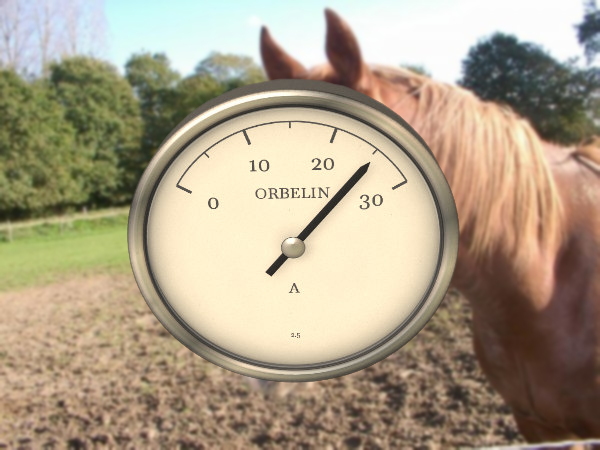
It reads 25 A
